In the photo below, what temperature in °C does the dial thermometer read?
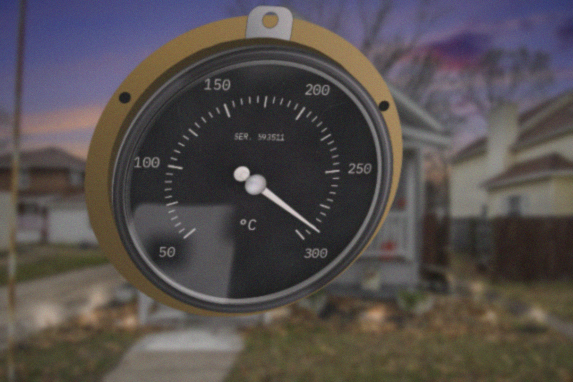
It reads 290 °C
